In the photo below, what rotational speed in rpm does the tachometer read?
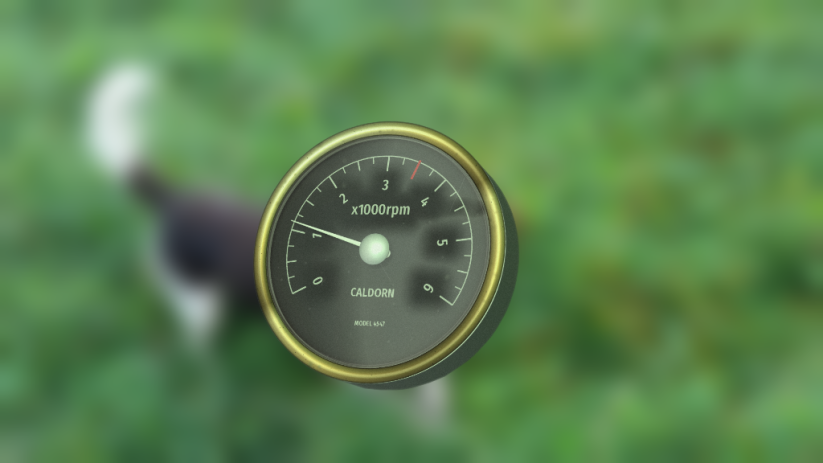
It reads 1125 rpm
